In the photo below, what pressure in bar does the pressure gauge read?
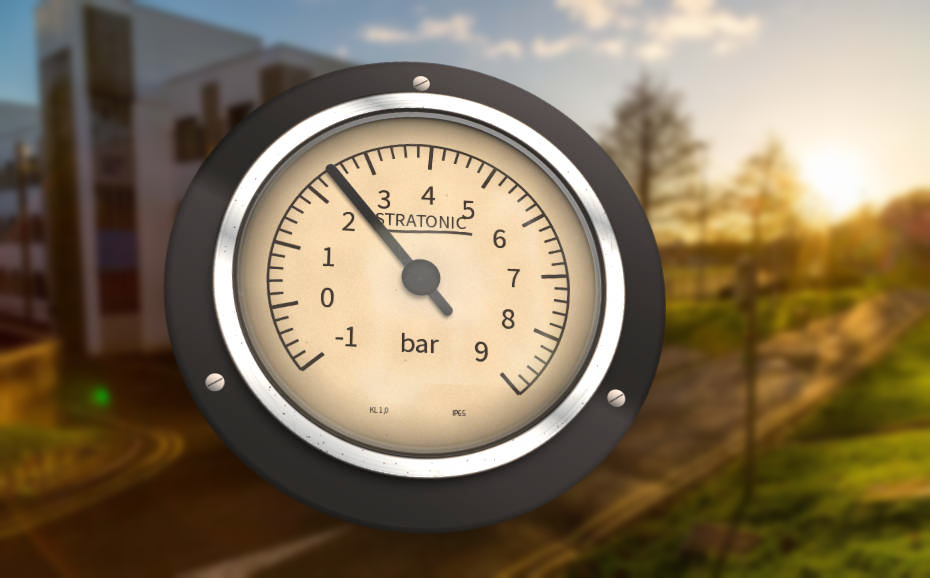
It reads 2.4 bar
